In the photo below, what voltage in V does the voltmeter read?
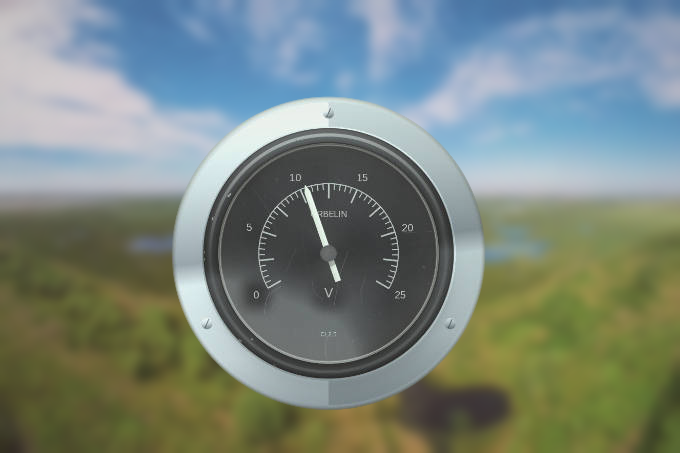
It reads 10.5 V
